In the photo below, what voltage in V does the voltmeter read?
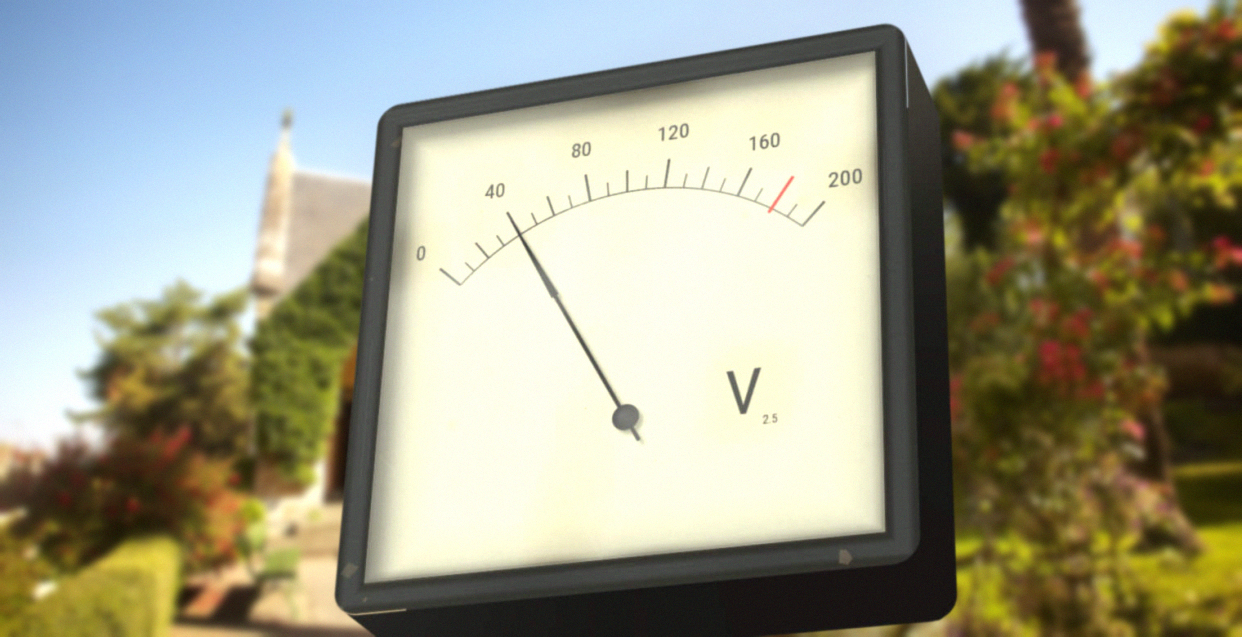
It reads 40 V
